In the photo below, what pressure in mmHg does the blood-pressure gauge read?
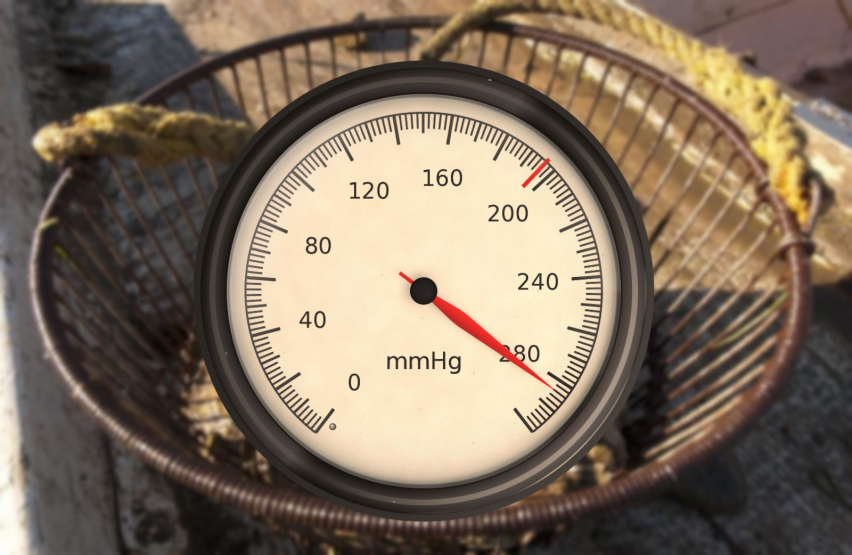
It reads 284 mmHg
